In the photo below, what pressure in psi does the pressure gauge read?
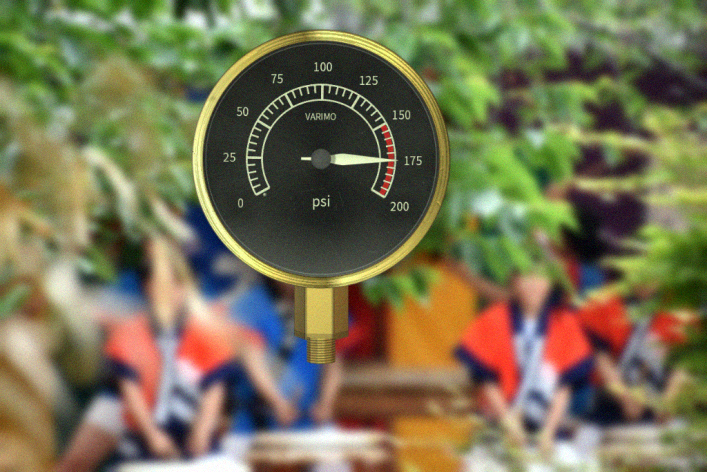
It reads 175 psi
